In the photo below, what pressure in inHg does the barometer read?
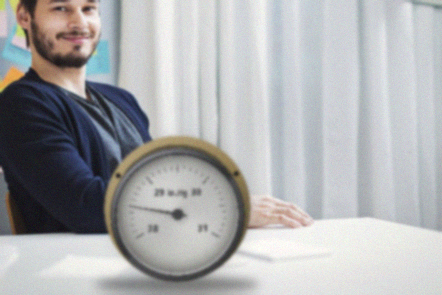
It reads 28.5 inHg
